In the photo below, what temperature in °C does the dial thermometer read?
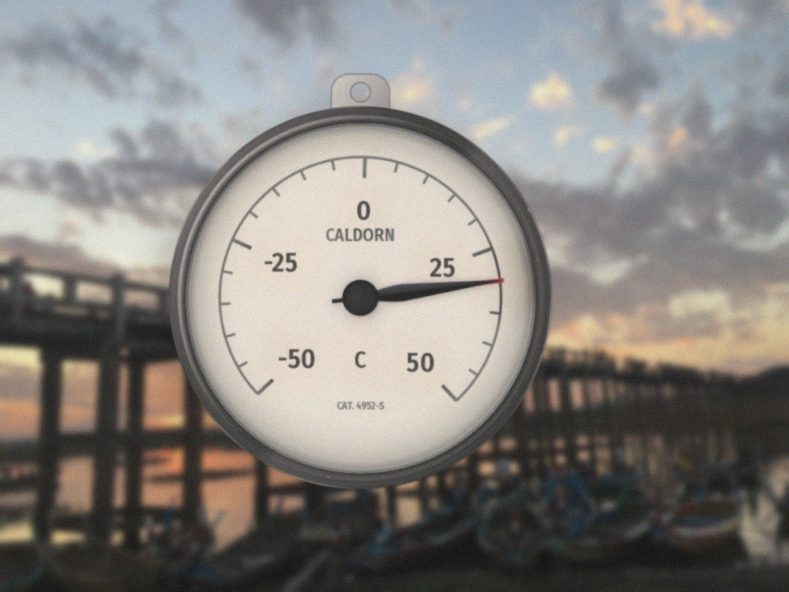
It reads 30 °C
